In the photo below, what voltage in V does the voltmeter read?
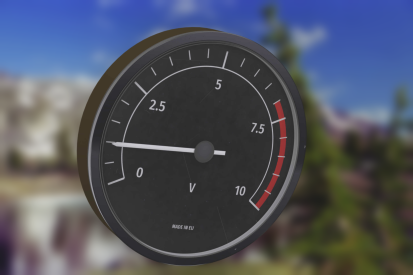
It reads 1 V
